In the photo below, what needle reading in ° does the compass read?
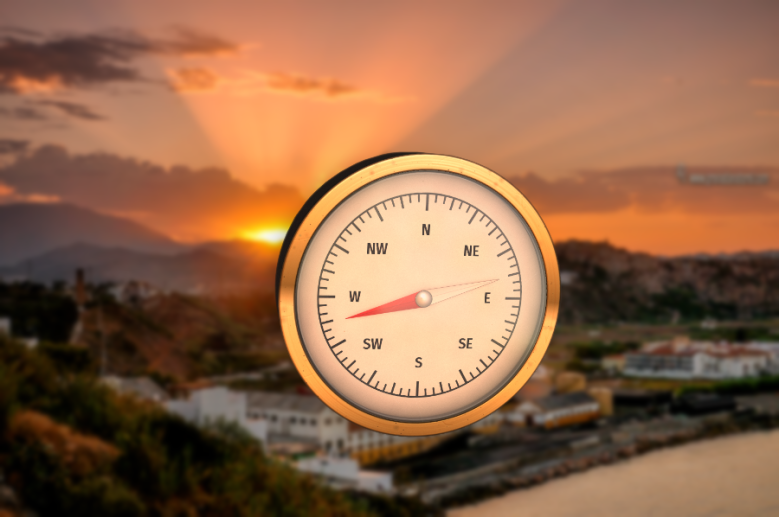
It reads 255 °
